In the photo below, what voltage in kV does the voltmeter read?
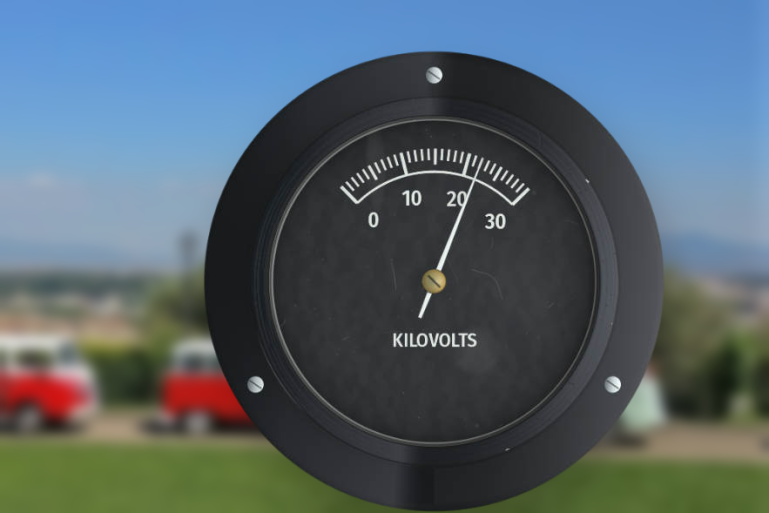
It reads 22 kV
